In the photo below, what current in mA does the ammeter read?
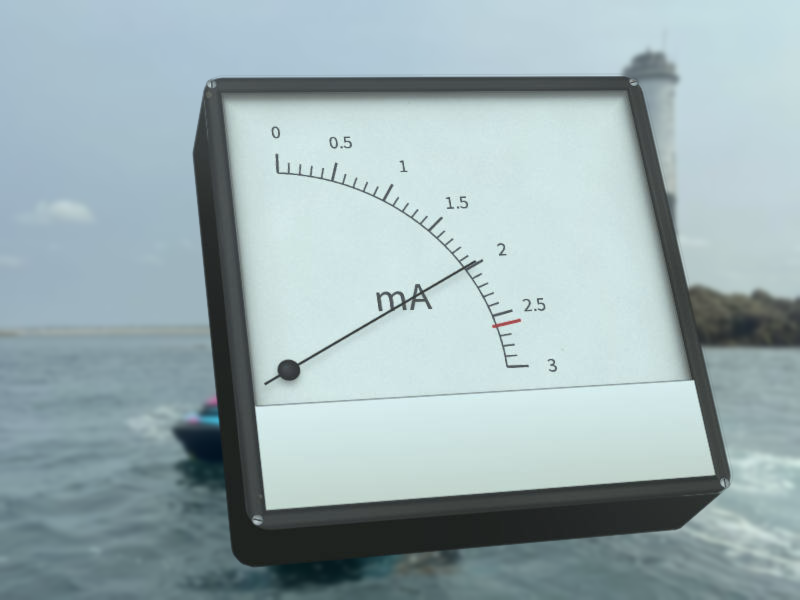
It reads 2 mA
